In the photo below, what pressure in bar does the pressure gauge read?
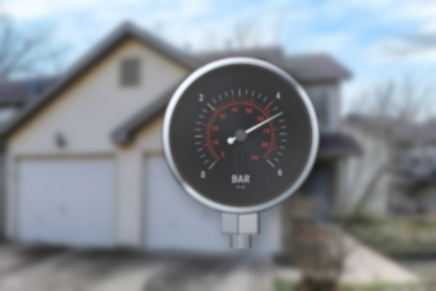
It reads 4.4 bar
